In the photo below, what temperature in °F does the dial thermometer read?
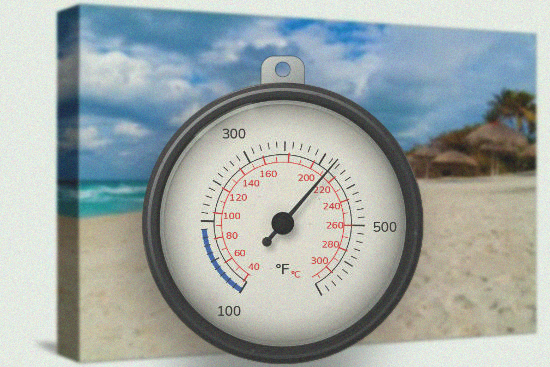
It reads 415 °F
